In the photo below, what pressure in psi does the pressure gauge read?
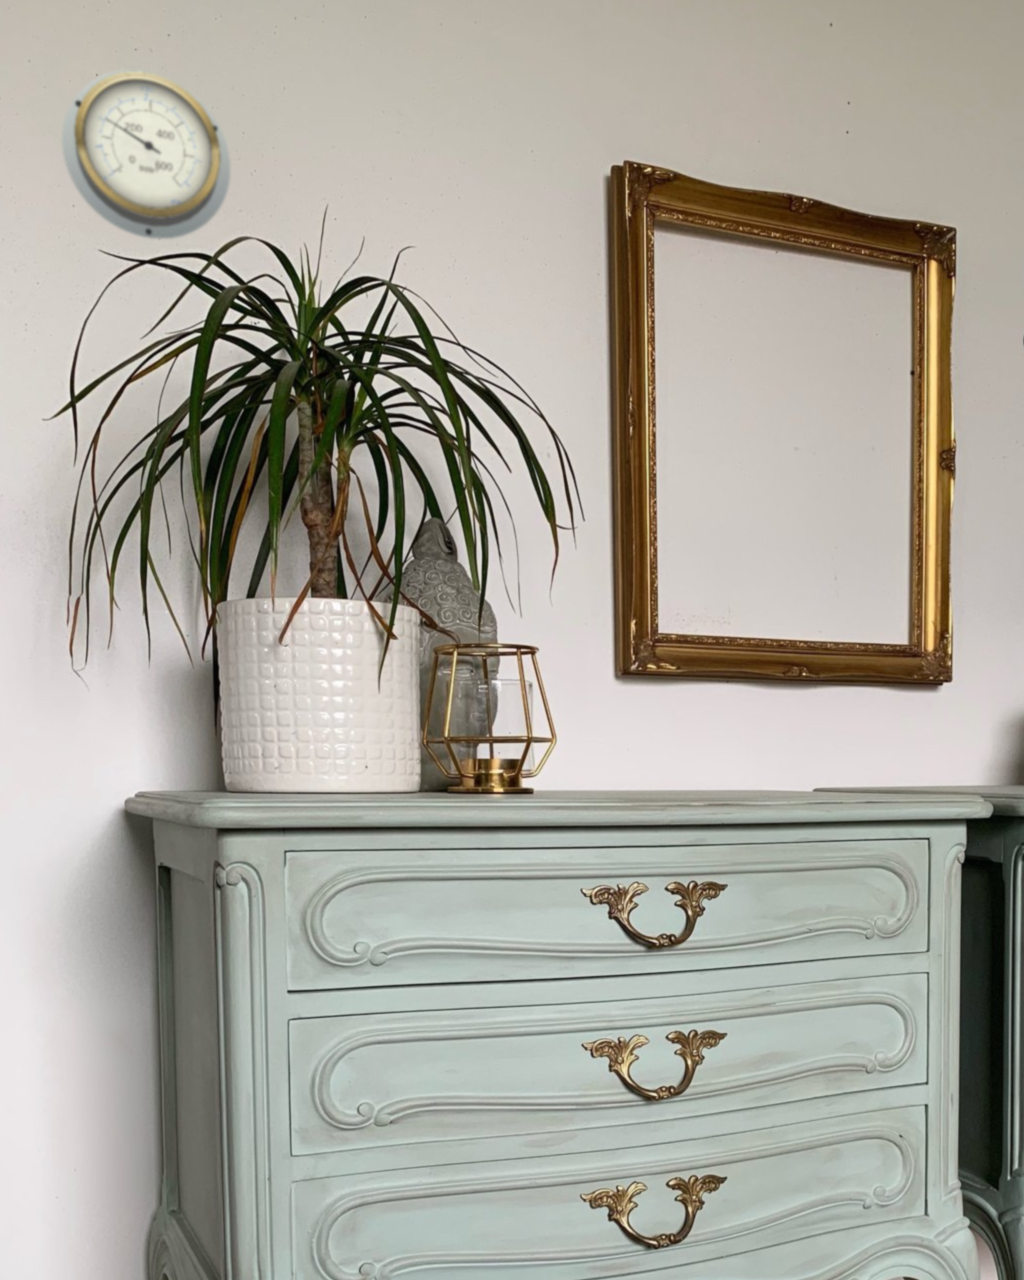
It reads 150 psi
